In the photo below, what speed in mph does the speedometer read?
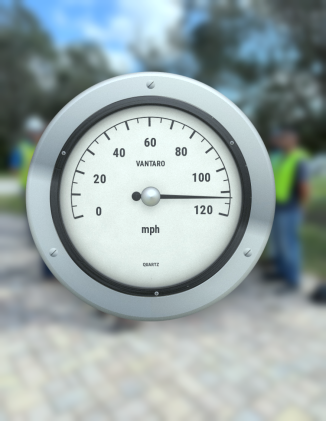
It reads 112.5 mph
